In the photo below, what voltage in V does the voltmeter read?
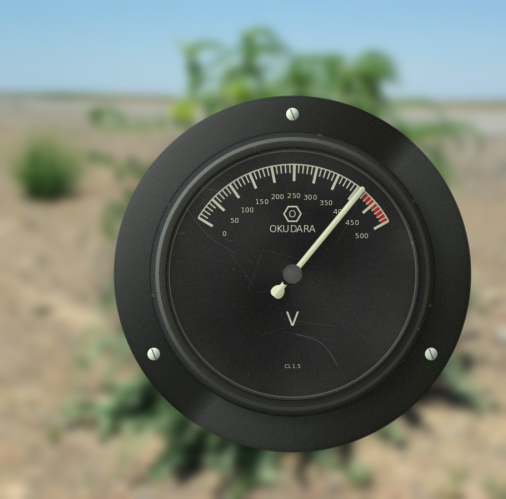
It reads 410 V
